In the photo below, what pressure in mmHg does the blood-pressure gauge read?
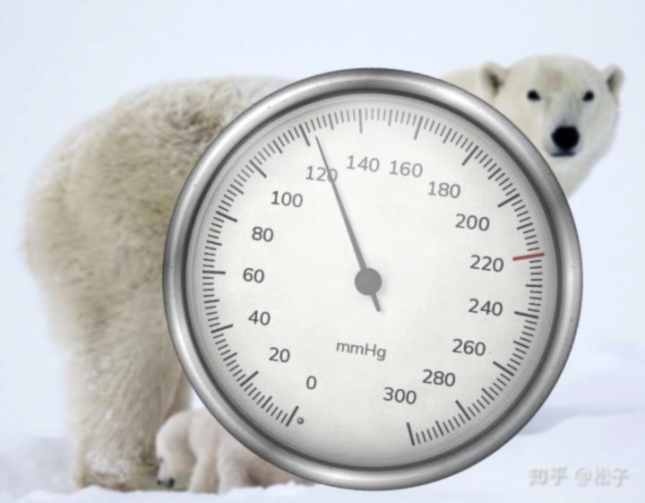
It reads 124 mmHg
